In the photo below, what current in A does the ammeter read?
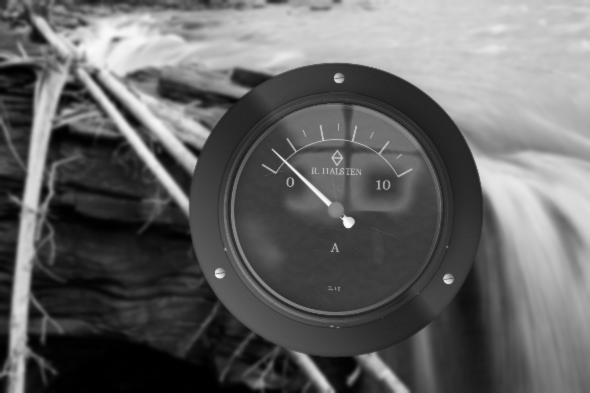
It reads 1 A
